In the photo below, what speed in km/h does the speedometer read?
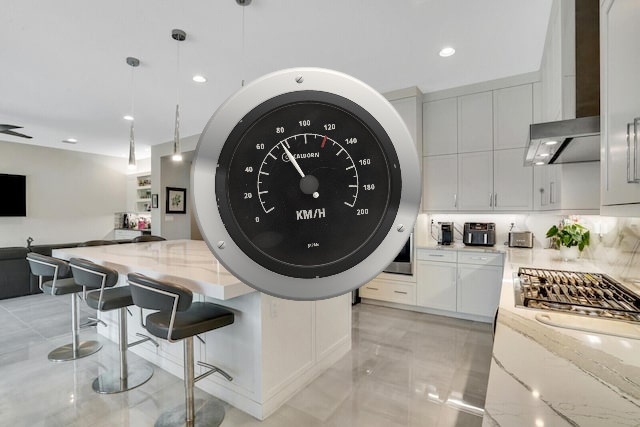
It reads 75 km/h
